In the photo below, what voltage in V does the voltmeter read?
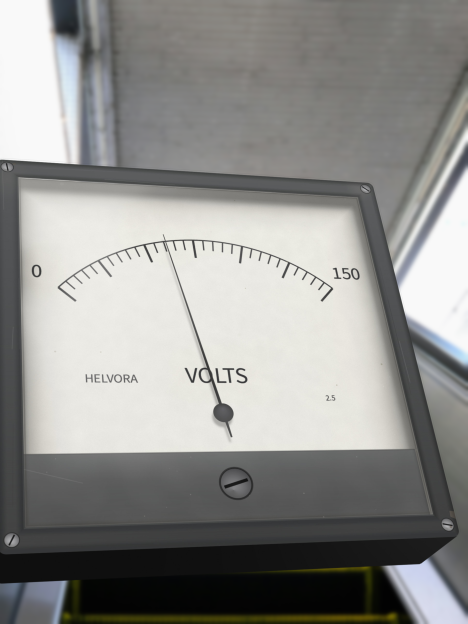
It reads 60 V
